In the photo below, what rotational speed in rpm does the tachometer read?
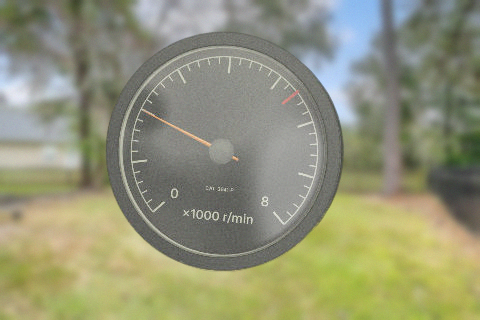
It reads 2000 rpm
